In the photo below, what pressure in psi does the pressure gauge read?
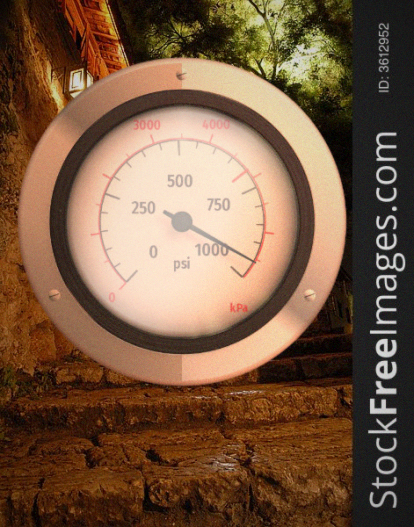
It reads 950 psi
